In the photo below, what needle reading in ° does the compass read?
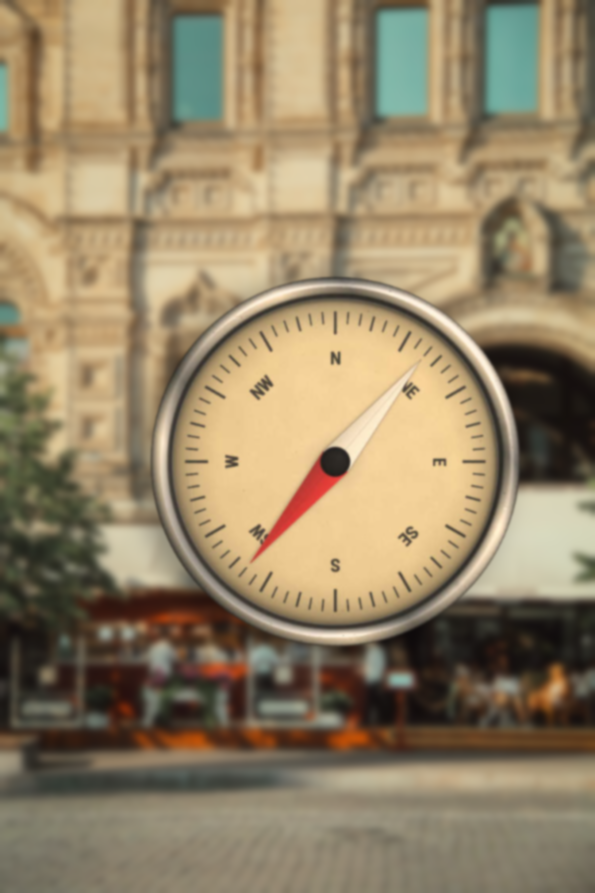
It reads 220 °
